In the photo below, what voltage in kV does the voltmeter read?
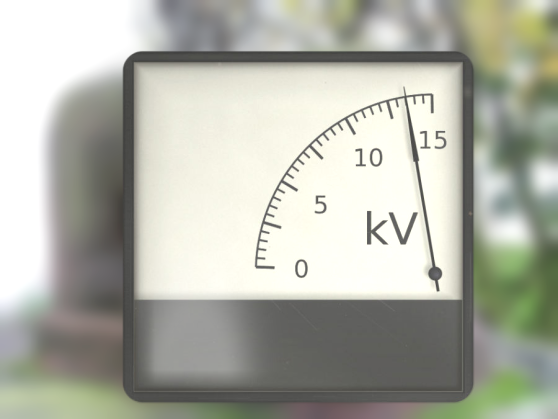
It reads 13.5 kV
